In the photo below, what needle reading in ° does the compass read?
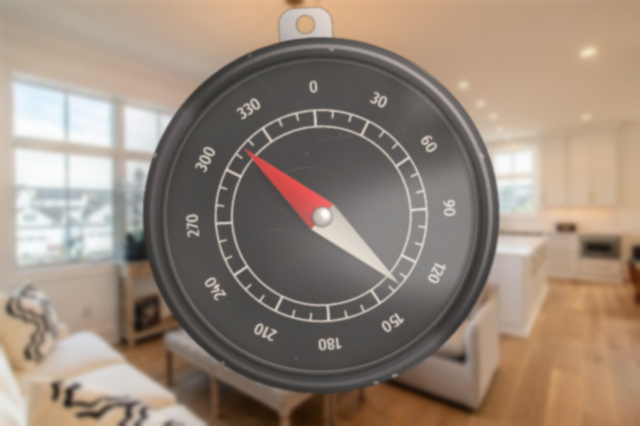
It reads 315 °
